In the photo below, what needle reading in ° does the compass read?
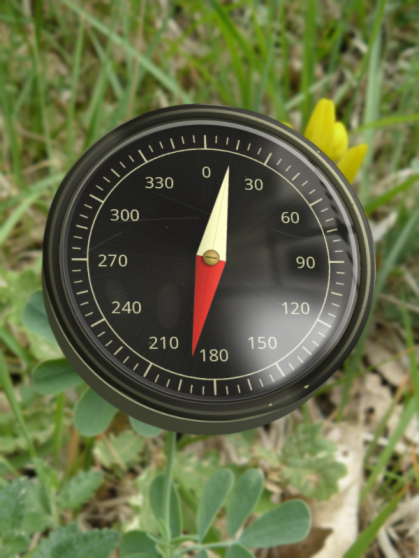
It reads 192.5 °
